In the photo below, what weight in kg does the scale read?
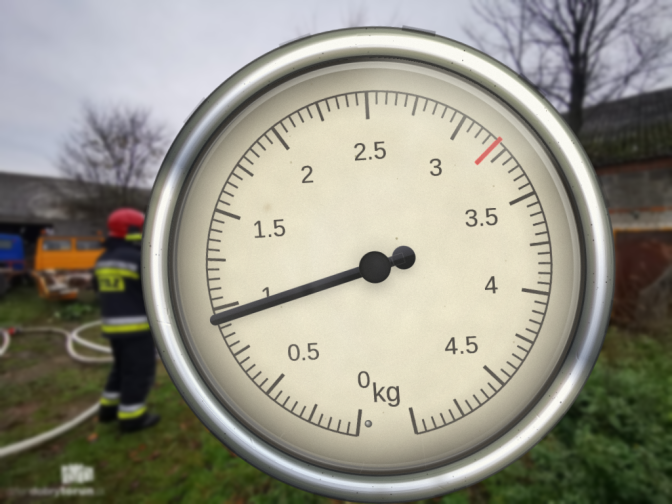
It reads 0.95 kg
